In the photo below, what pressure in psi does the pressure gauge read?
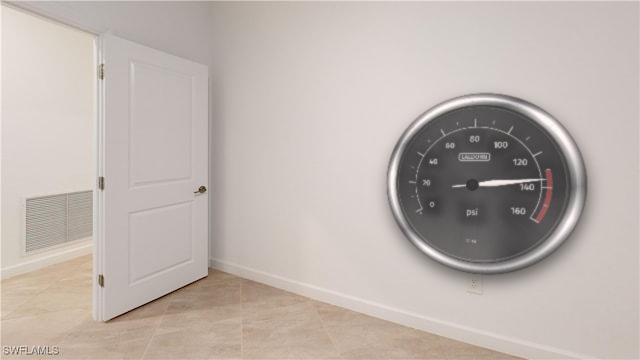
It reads 135 psi
